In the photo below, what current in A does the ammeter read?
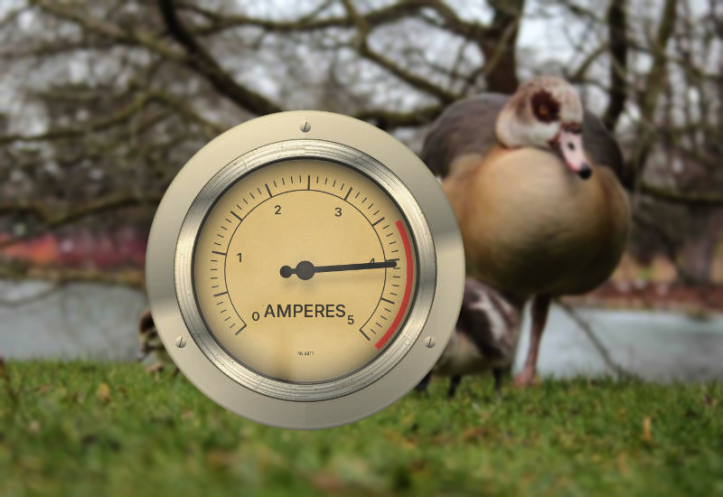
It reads 4.05 A
